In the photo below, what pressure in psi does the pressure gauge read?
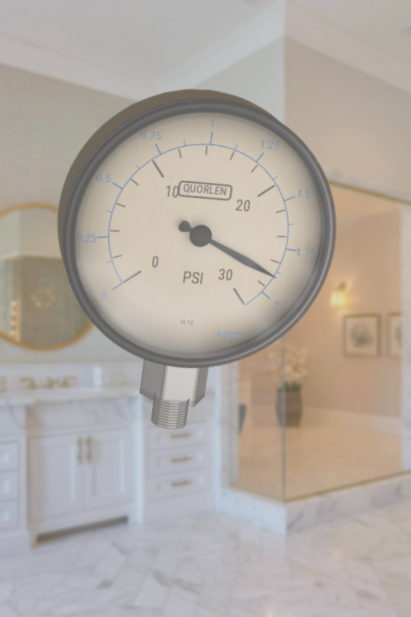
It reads 27 psi
